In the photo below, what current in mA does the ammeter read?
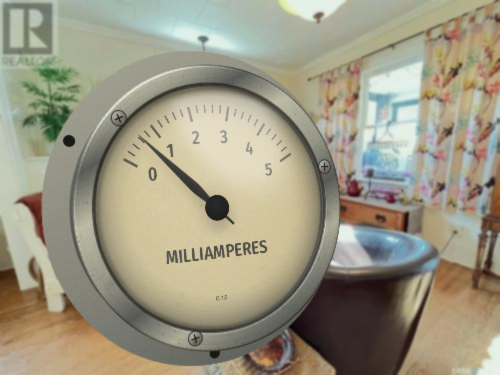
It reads 0.6 mA
